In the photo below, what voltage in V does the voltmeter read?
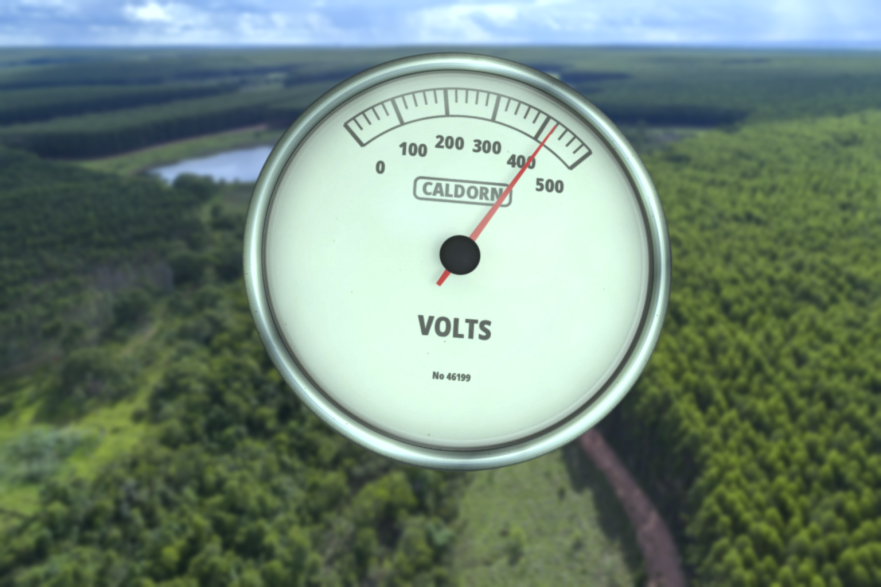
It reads 420 V
